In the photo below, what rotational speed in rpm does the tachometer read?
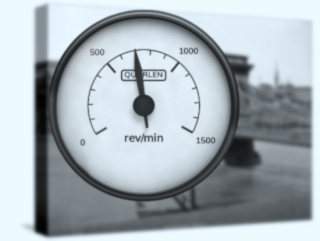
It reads 700 rpm
